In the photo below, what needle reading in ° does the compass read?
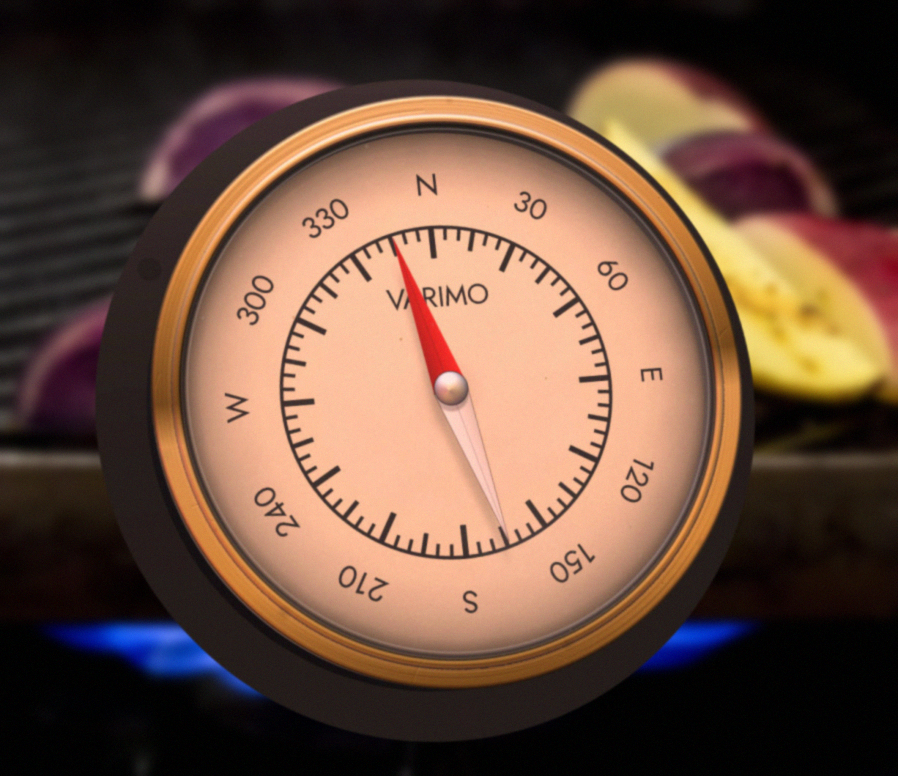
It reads 345 °
